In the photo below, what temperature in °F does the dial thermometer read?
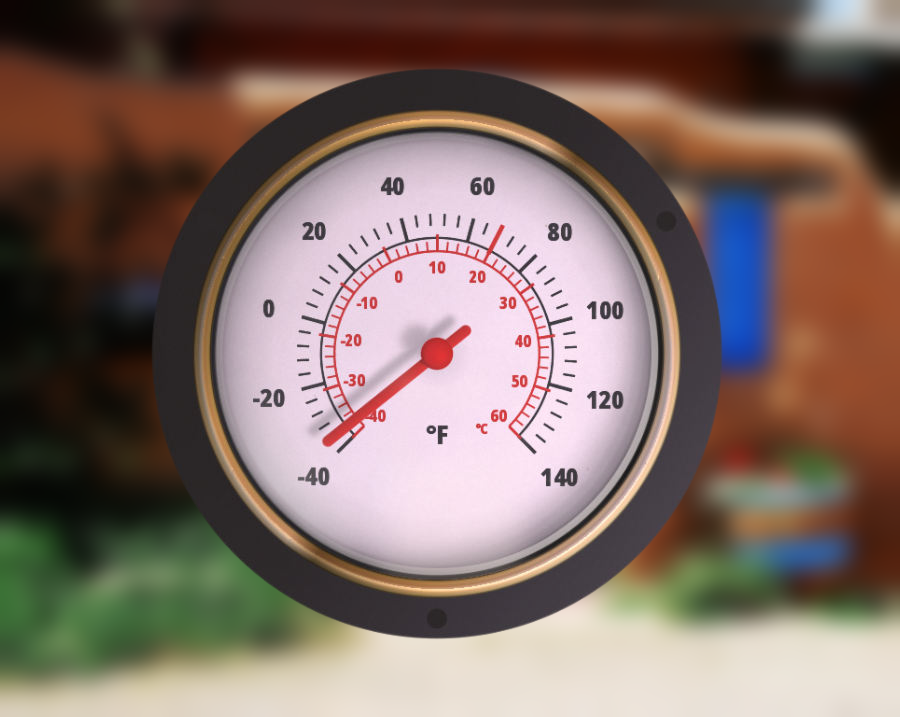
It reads -36 °F
